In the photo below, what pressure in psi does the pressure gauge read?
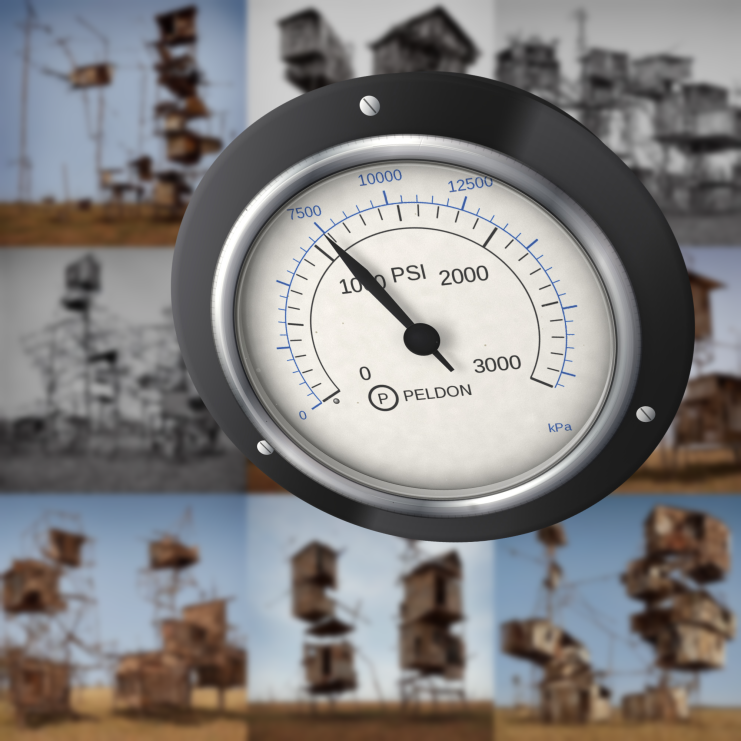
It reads 1100 psi
